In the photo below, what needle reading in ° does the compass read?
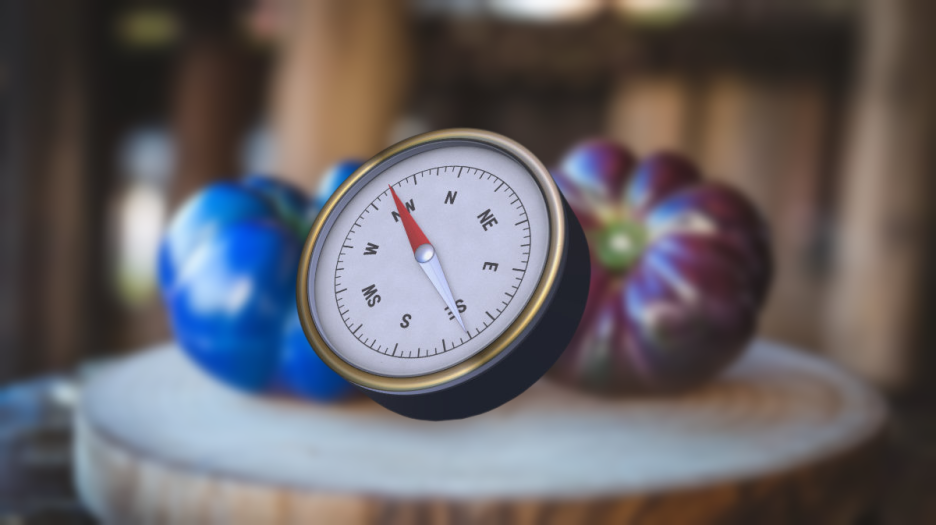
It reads 315 °
